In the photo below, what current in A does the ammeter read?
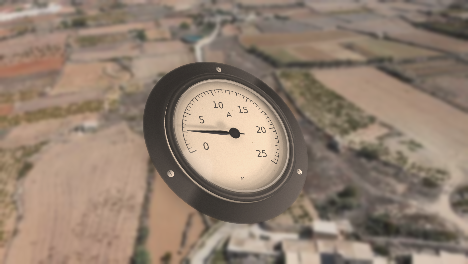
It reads 2.5 A
